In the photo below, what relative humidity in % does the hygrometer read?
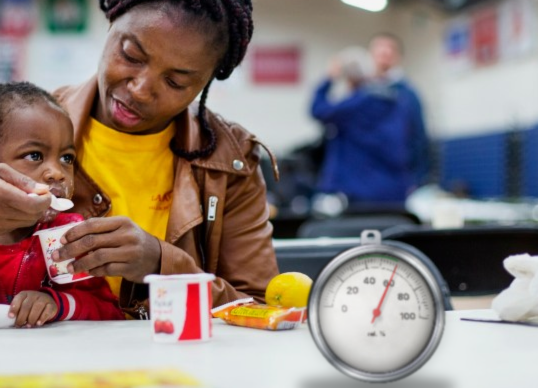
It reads 60 %
